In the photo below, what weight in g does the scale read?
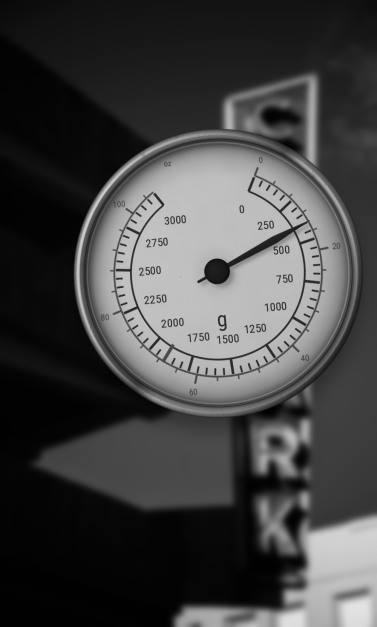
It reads 400 g
